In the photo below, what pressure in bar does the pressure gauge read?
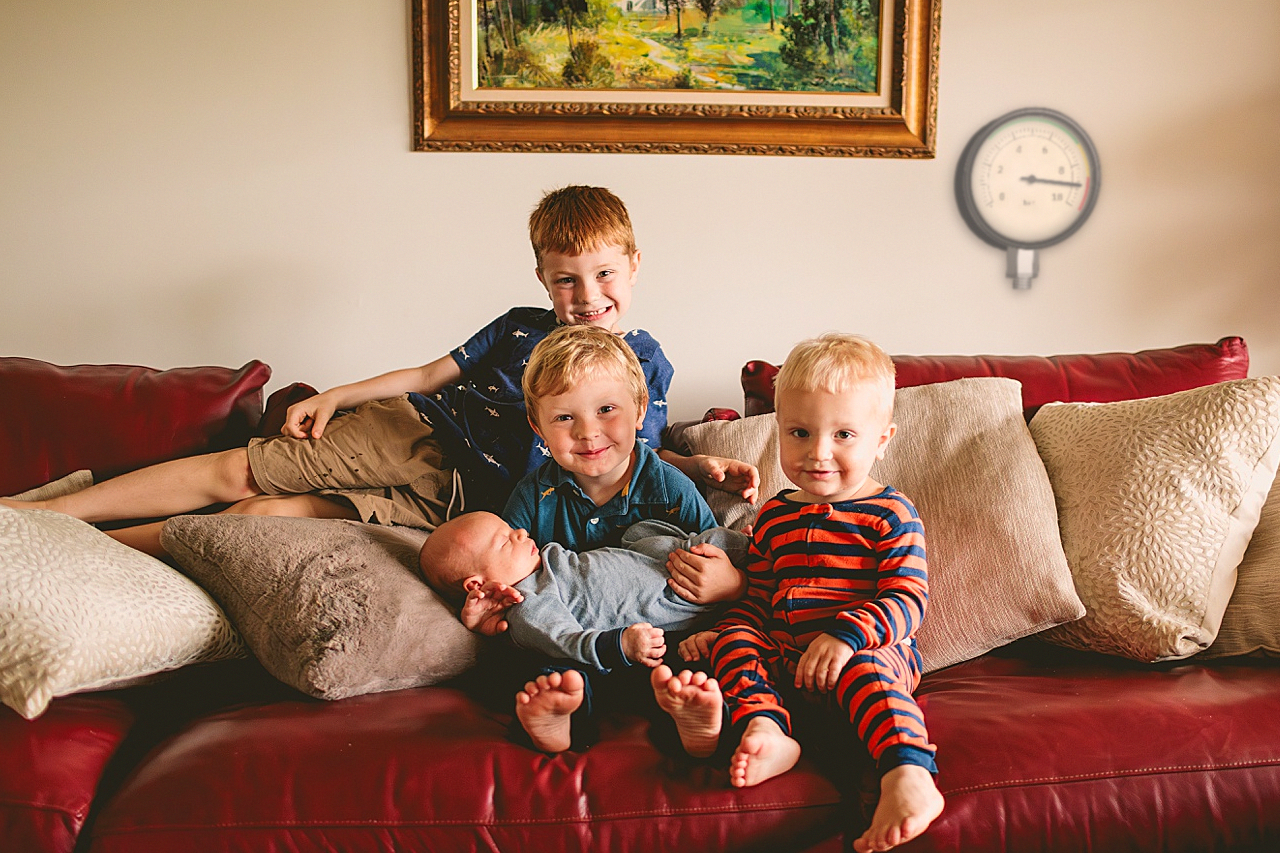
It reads 9 bar
